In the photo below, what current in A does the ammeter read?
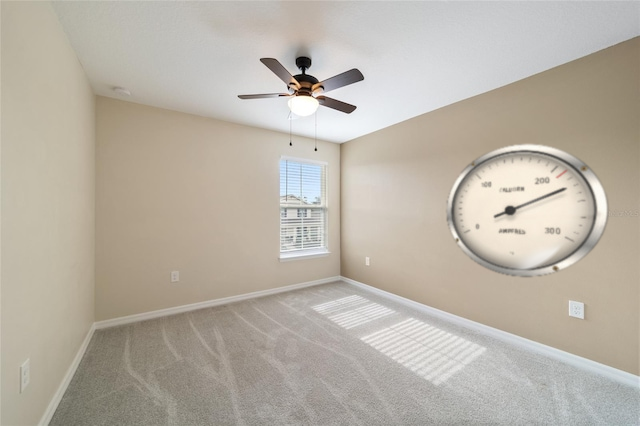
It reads 230 A
